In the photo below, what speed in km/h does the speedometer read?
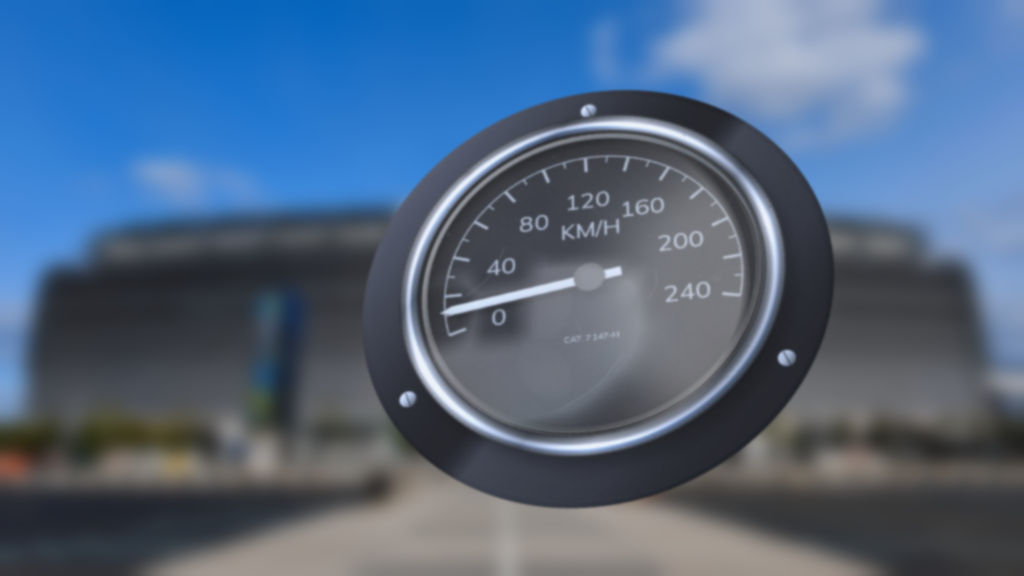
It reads 10 km/h
